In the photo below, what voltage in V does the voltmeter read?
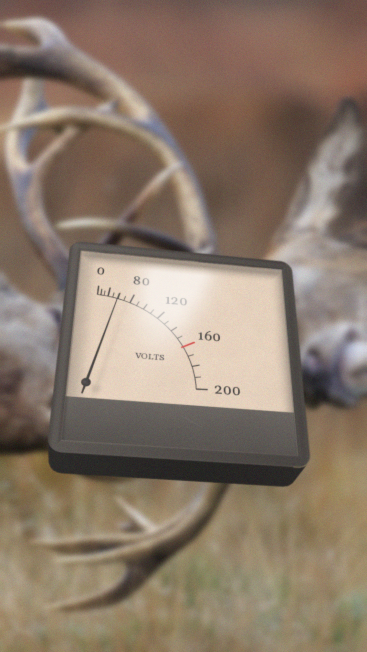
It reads 60 V
